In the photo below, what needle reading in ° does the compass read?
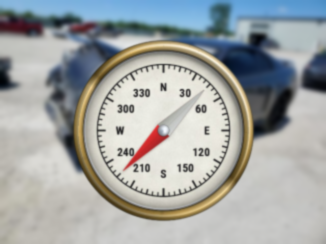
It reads 225 °
